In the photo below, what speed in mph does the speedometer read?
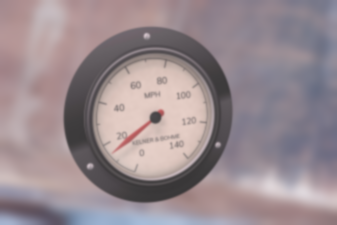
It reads 15 mph
